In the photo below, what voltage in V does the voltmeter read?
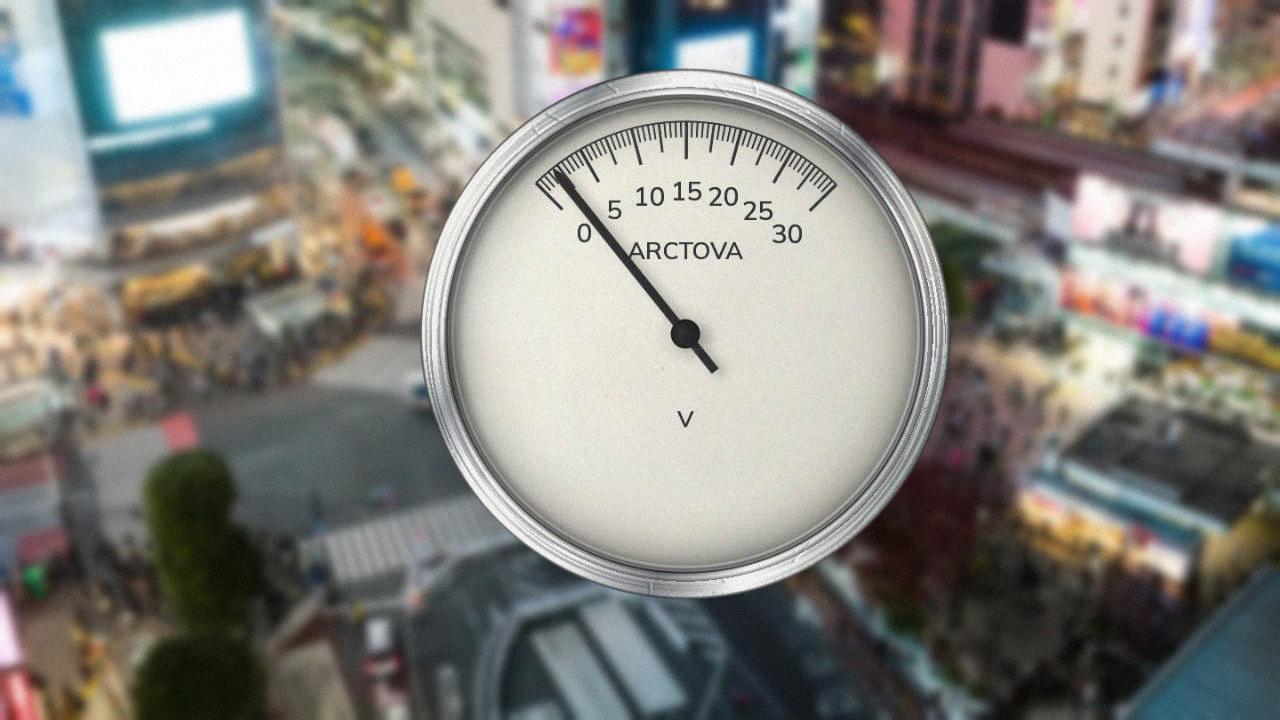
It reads 2 V
